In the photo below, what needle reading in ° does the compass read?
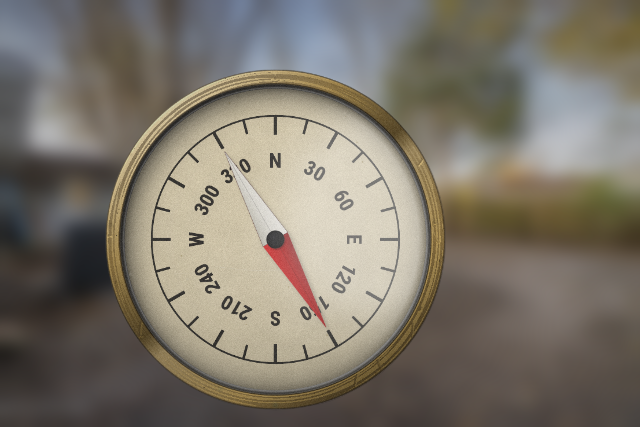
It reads 150 °
